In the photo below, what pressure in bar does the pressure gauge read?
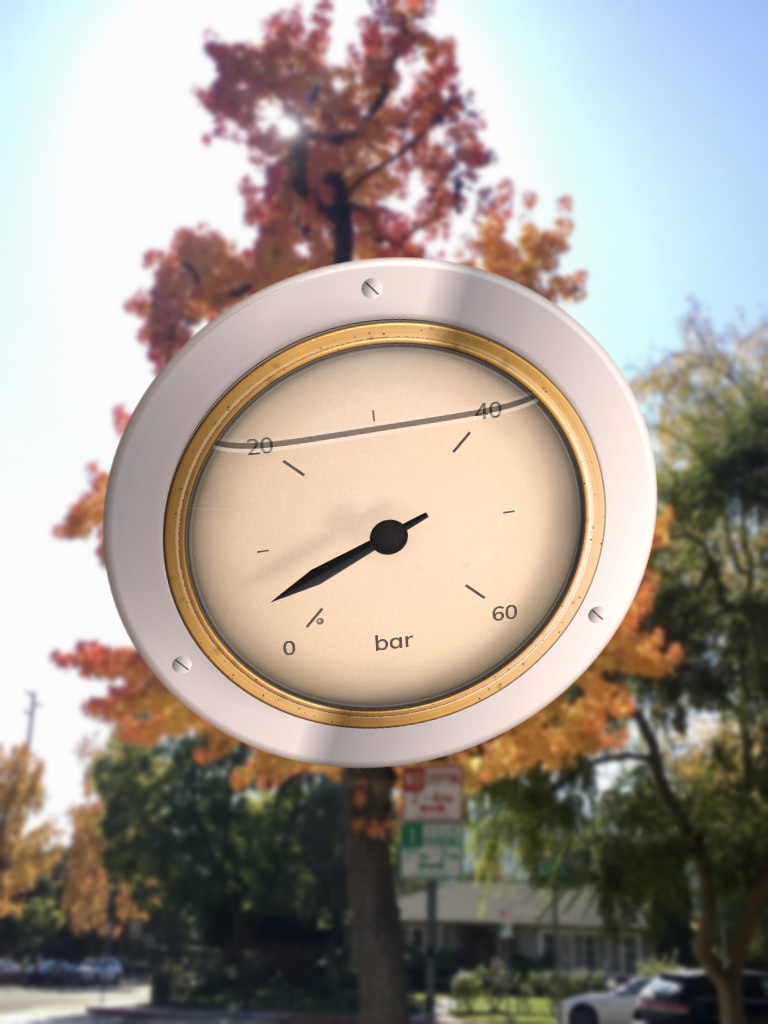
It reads 5 bar
